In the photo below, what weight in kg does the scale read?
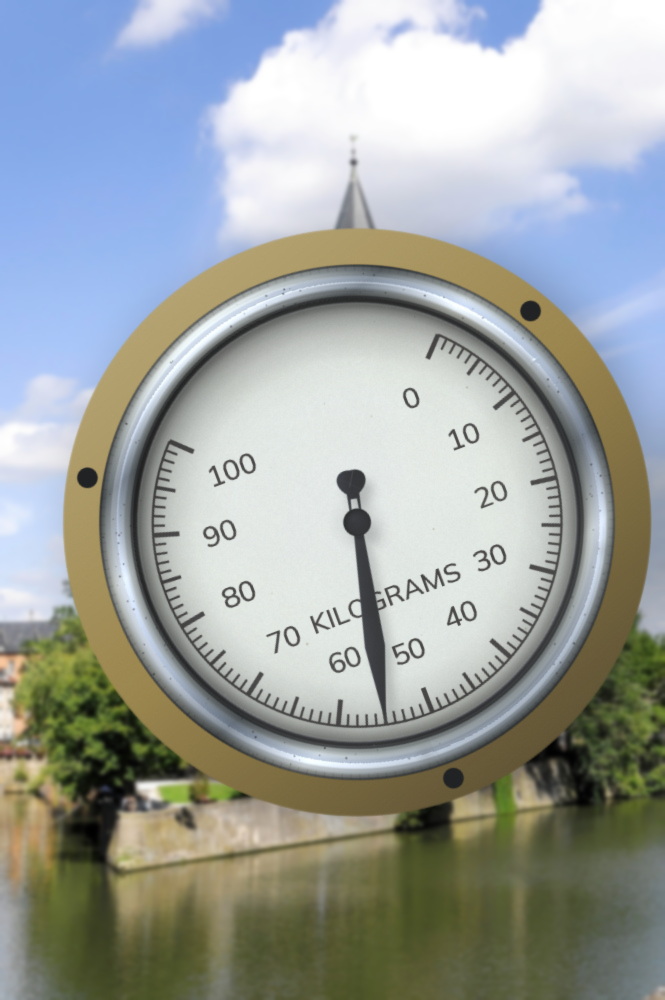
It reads 55 kg
